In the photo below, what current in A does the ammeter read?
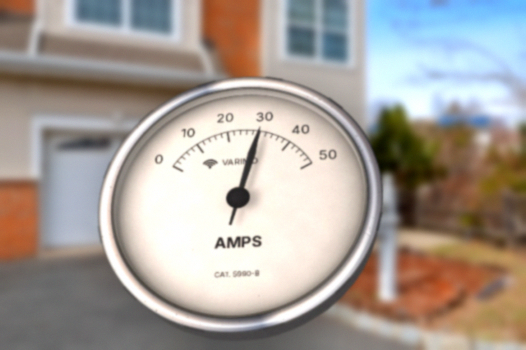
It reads 30 A
